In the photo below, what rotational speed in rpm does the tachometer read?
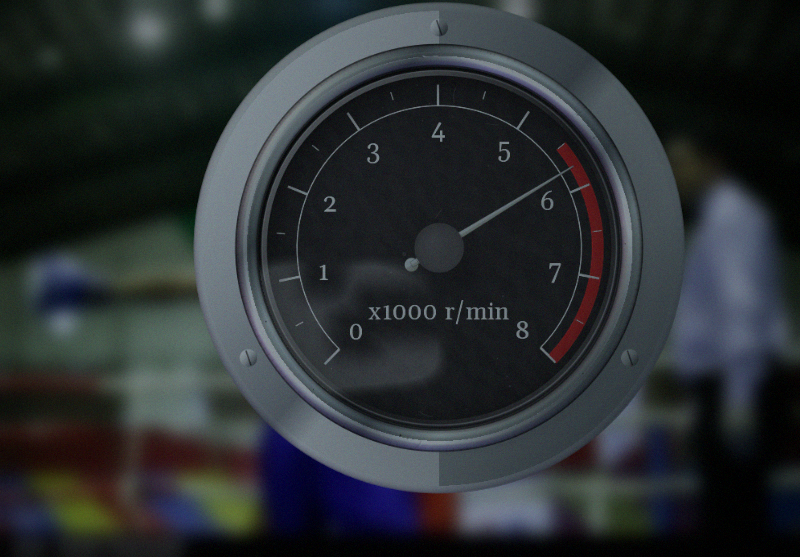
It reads 5750 rpm
